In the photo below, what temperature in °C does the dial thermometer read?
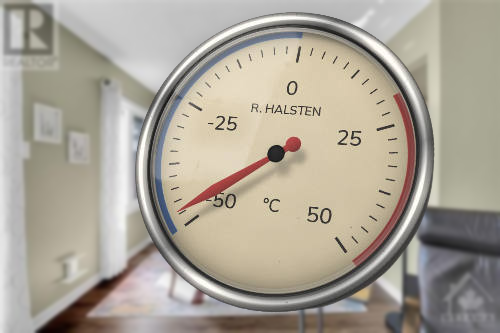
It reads -47.5 °C
